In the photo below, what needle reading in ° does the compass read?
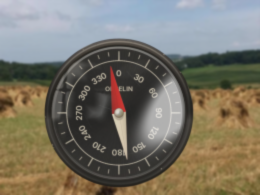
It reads 350 °
